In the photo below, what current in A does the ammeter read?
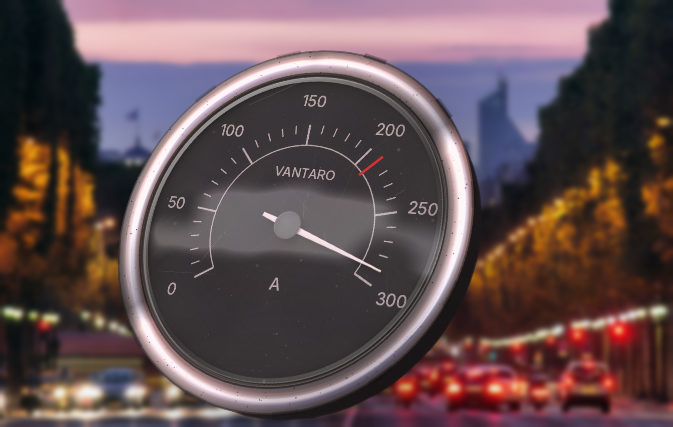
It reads 290 A
